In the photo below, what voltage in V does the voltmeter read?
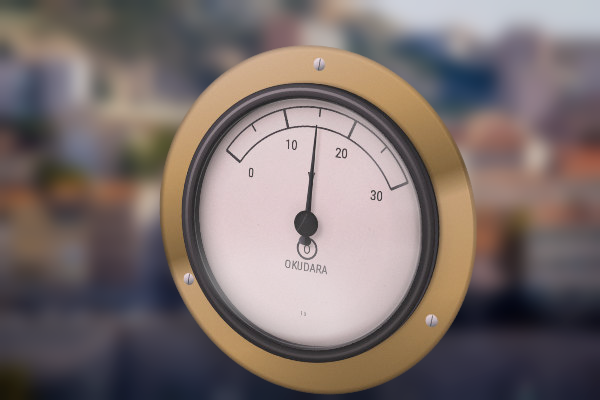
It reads 15 V
